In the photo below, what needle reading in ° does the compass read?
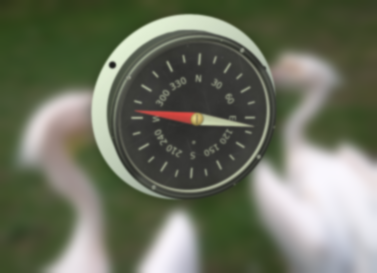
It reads 277.5 °
